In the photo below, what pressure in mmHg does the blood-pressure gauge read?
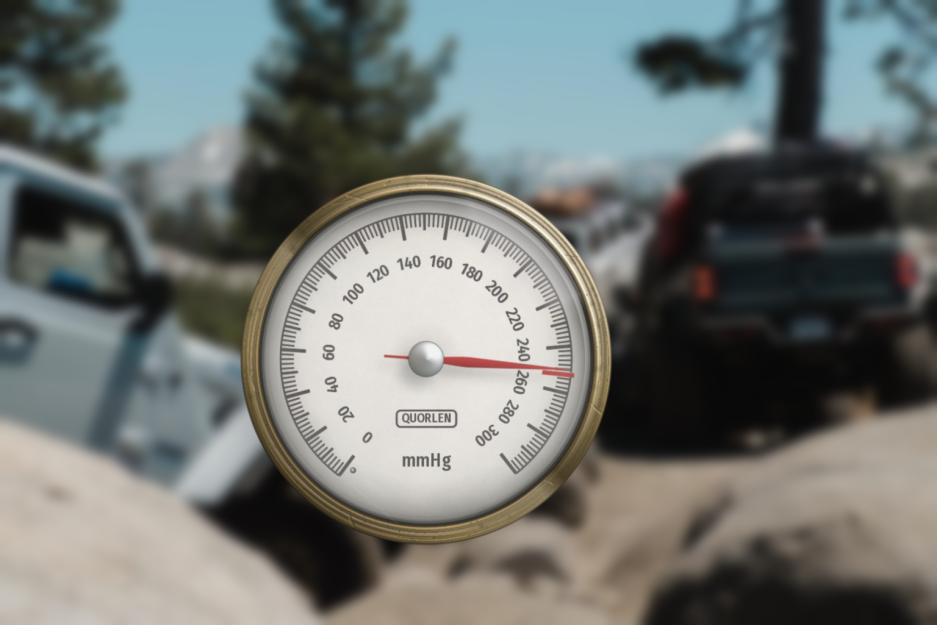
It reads 250 mmHg
